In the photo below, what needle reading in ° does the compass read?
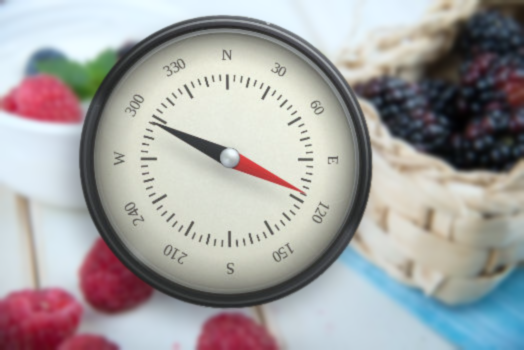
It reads 115 °
